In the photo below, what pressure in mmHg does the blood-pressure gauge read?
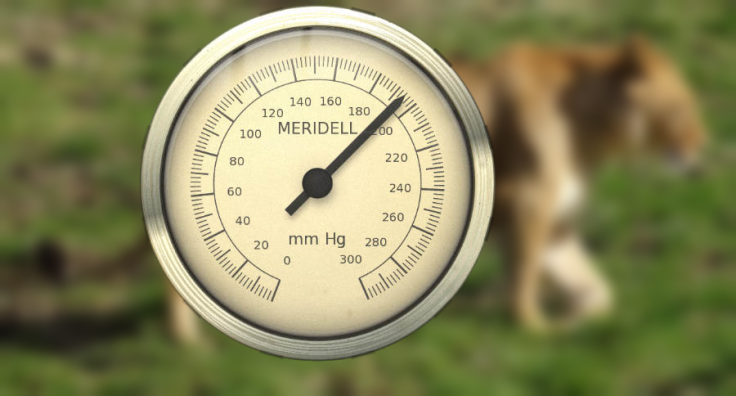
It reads 194 mmHg
